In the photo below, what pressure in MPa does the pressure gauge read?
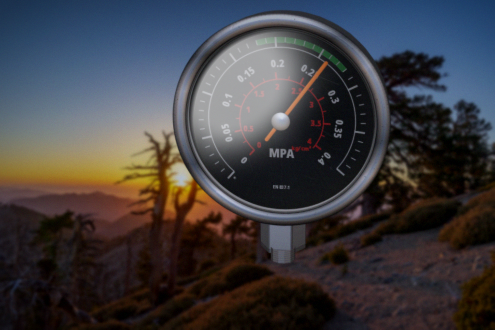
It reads 0.26 MPa
